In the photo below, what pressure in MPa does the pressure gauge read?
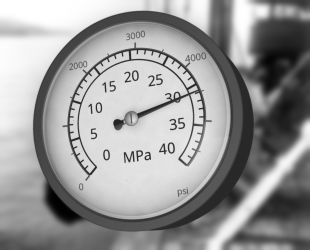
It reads 31 MPa
